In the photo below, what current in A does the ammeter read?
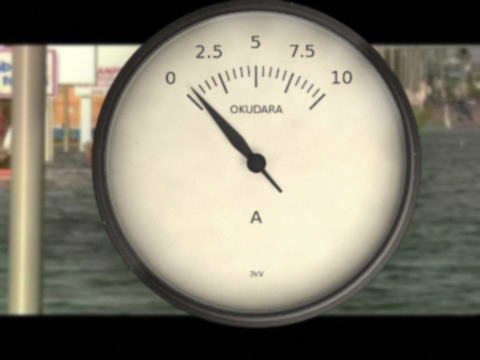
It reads 0.5 A
